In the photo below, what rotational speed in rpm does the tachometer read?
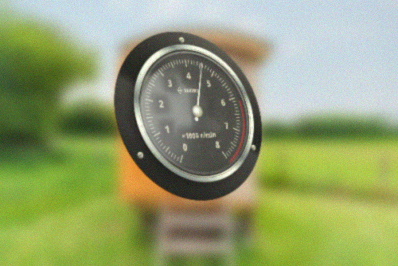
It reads 4500 rpm
